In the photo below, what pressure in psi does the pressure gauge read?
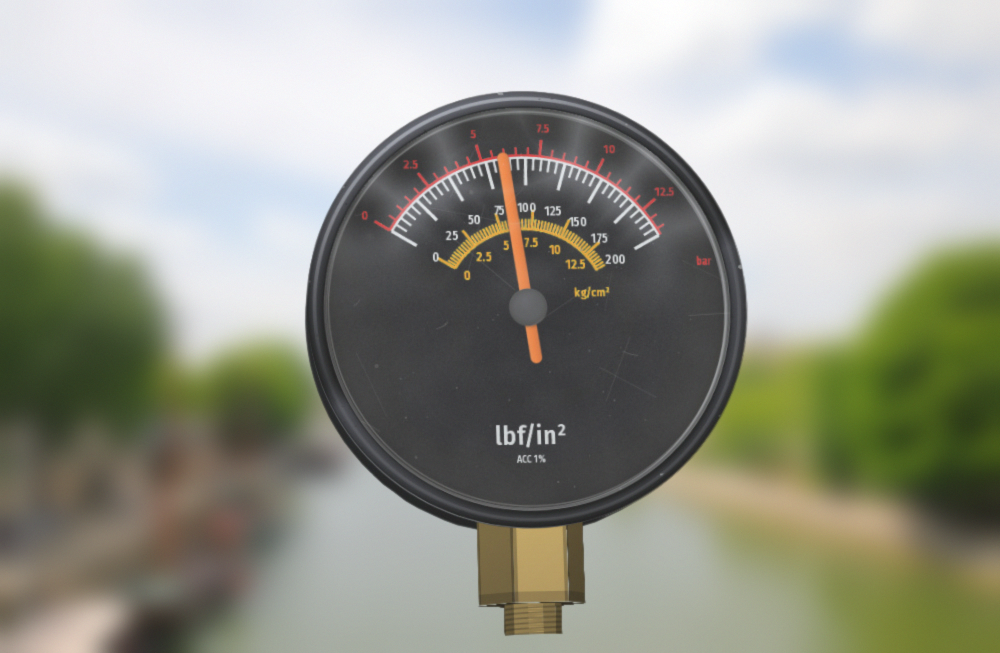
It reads 85 psi
